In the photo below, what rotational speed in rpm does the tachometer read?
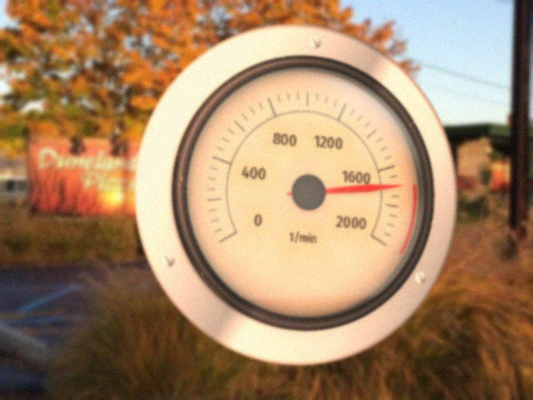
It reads 1700 rpm
